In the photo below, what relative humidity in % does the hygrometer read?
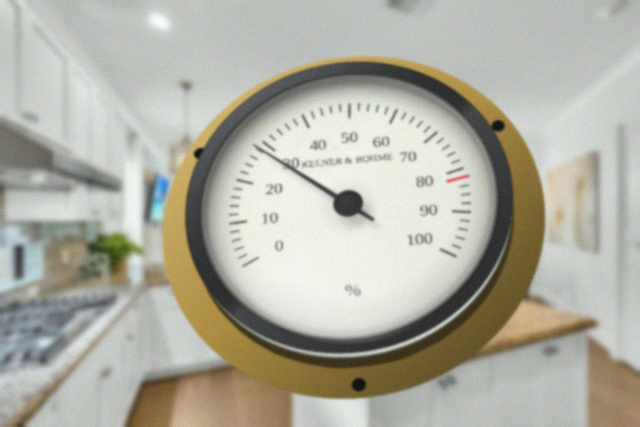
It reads 28 %
